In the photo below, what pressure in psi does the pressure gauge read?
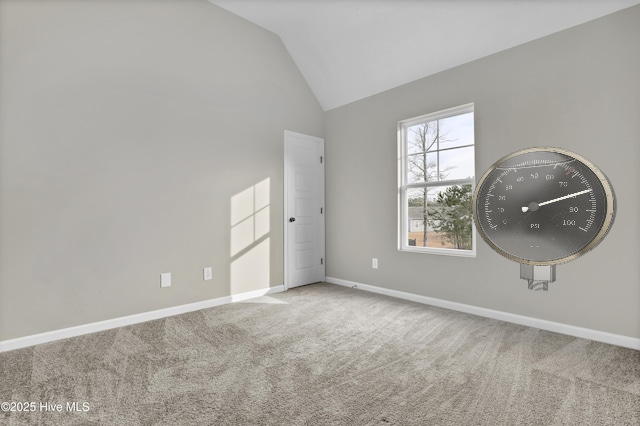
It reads 80 psi
